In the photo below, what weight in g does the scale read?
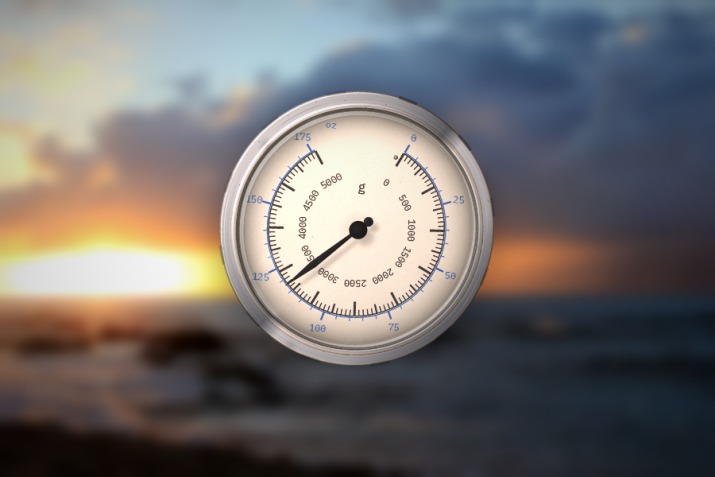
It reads 3350 g
